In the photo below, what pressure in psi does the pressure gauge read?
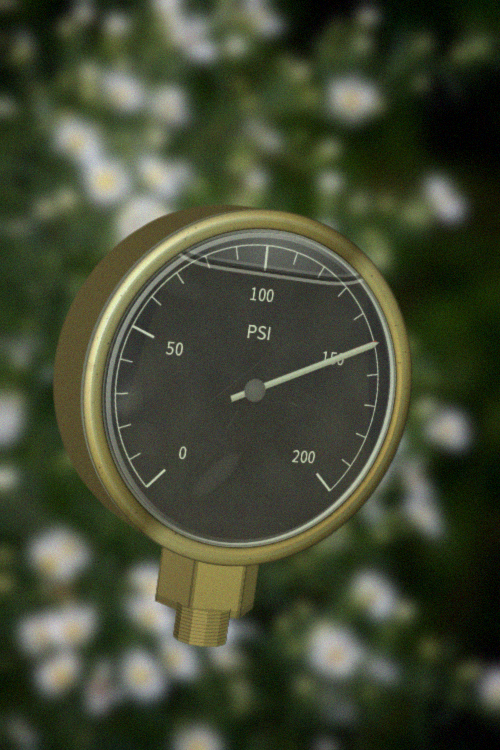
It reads 150 psi
